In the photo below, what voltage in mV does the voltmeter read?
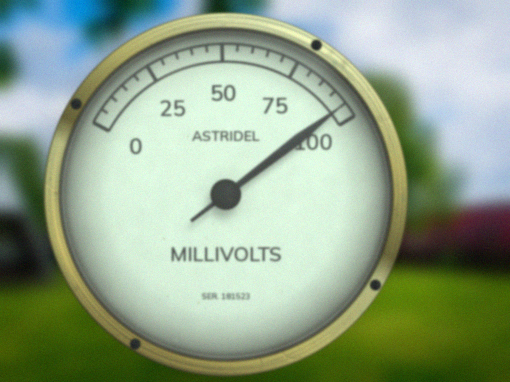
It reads 95 mV
